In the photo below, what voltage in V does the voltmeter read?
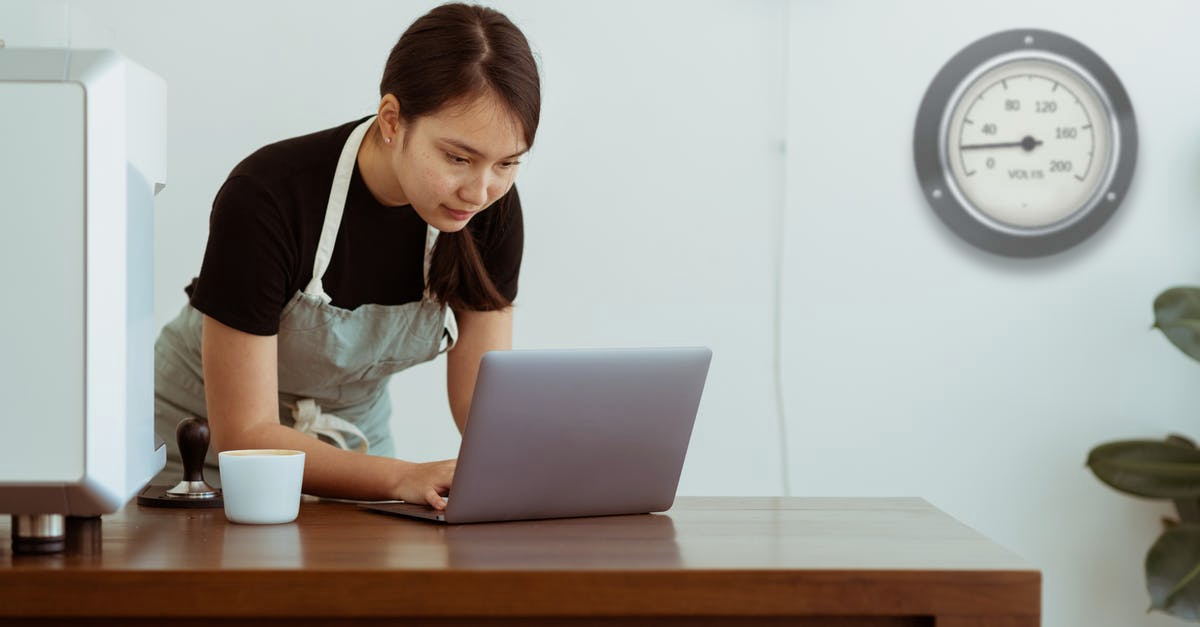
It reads 20 V
